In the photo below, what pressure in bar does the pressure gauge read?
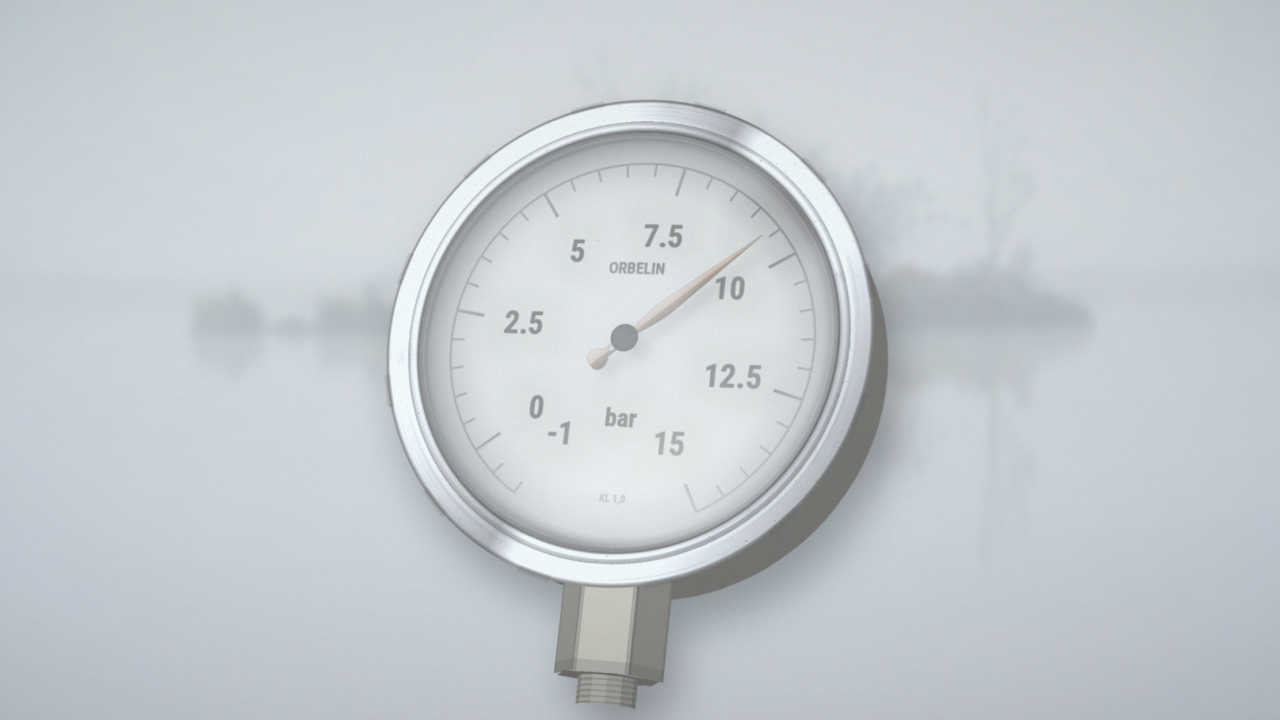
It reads 9.5 bar
